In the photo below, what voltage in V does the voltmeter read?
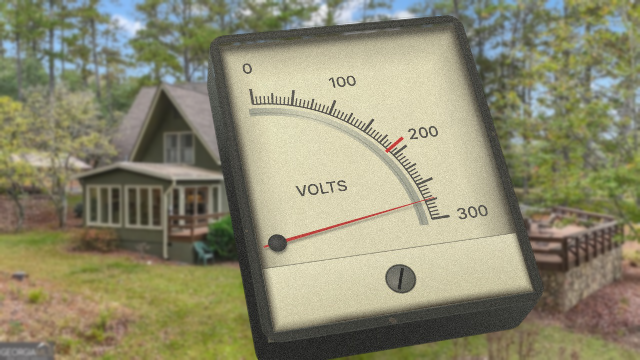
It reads 275 V
